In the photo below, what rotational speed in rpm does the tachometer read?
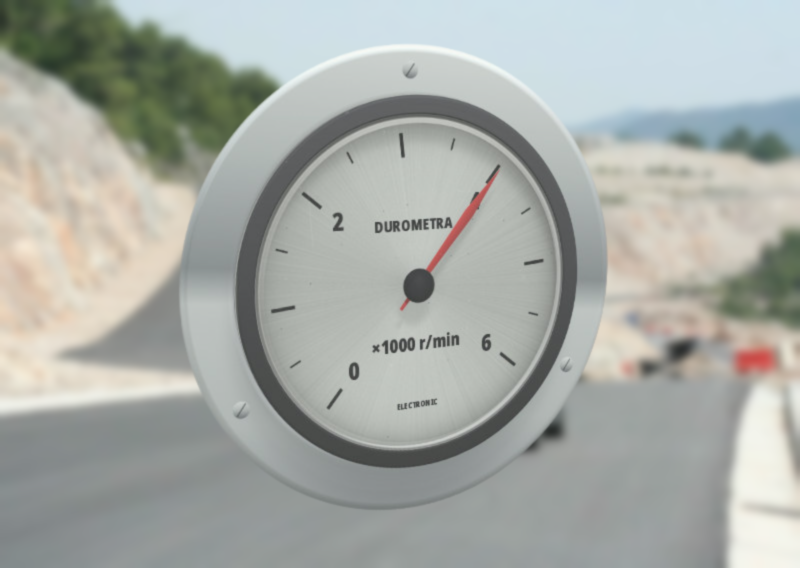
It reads 4000 rpm
